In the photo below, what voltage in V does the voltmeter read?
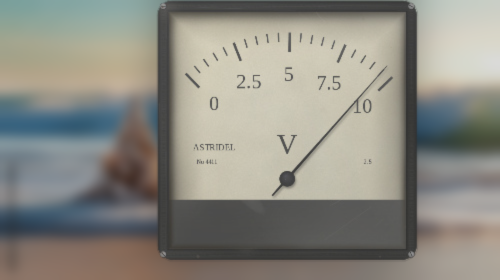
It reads 9.5 V
